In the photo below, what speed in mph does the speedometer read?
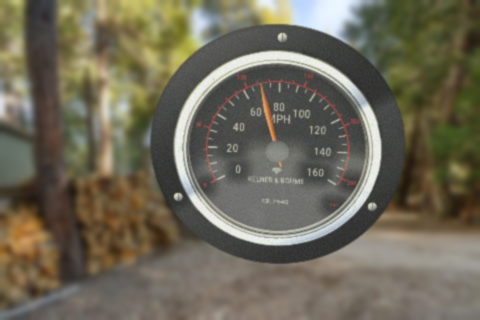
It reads 70 mph
